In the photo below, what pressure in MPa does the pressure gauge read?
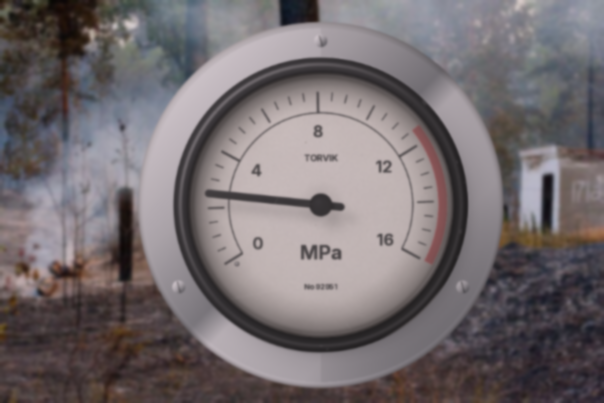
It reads 2.5 MPa
